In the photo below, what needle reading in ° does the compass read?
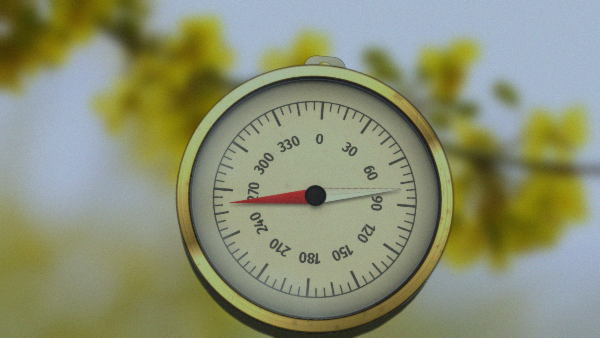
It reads 260 °
